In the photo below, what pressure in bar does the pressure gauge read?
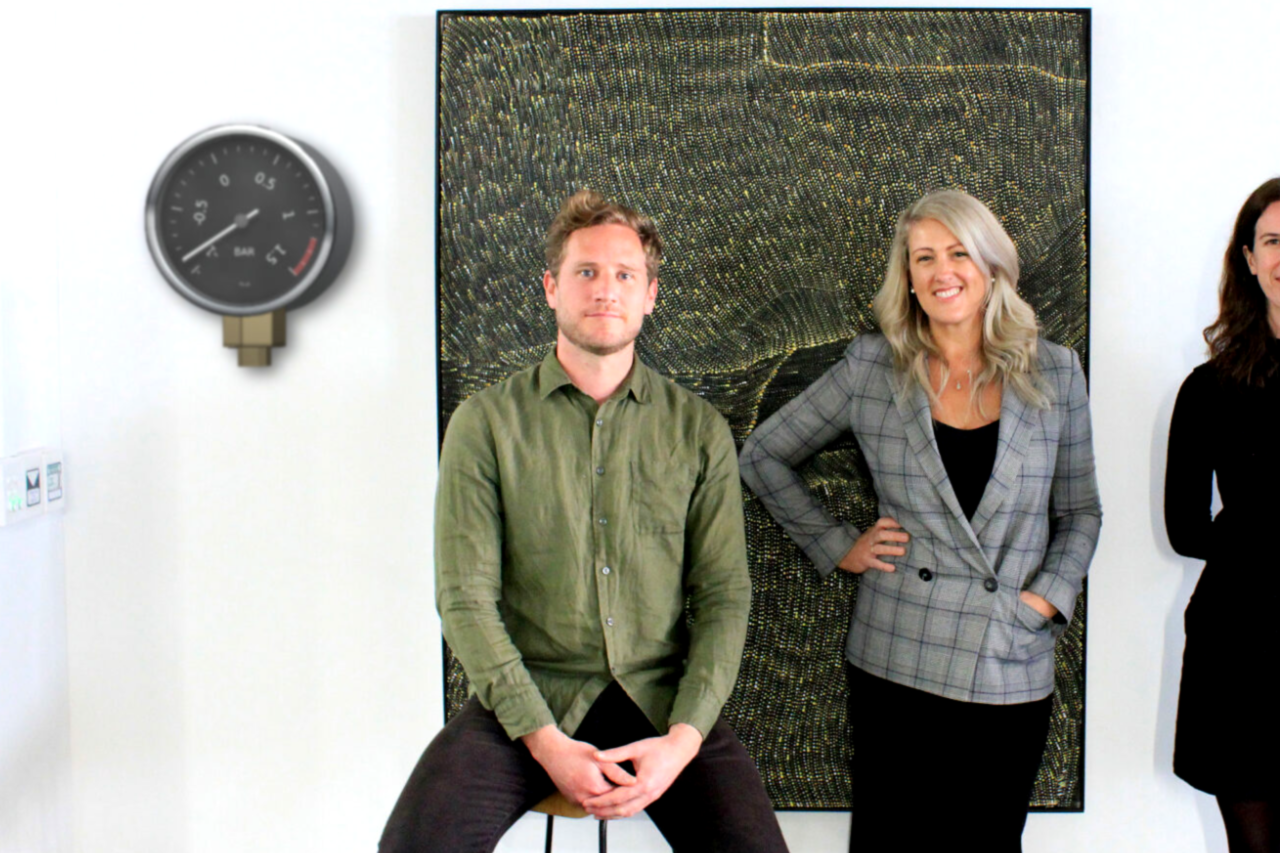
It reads -0.9 bar
